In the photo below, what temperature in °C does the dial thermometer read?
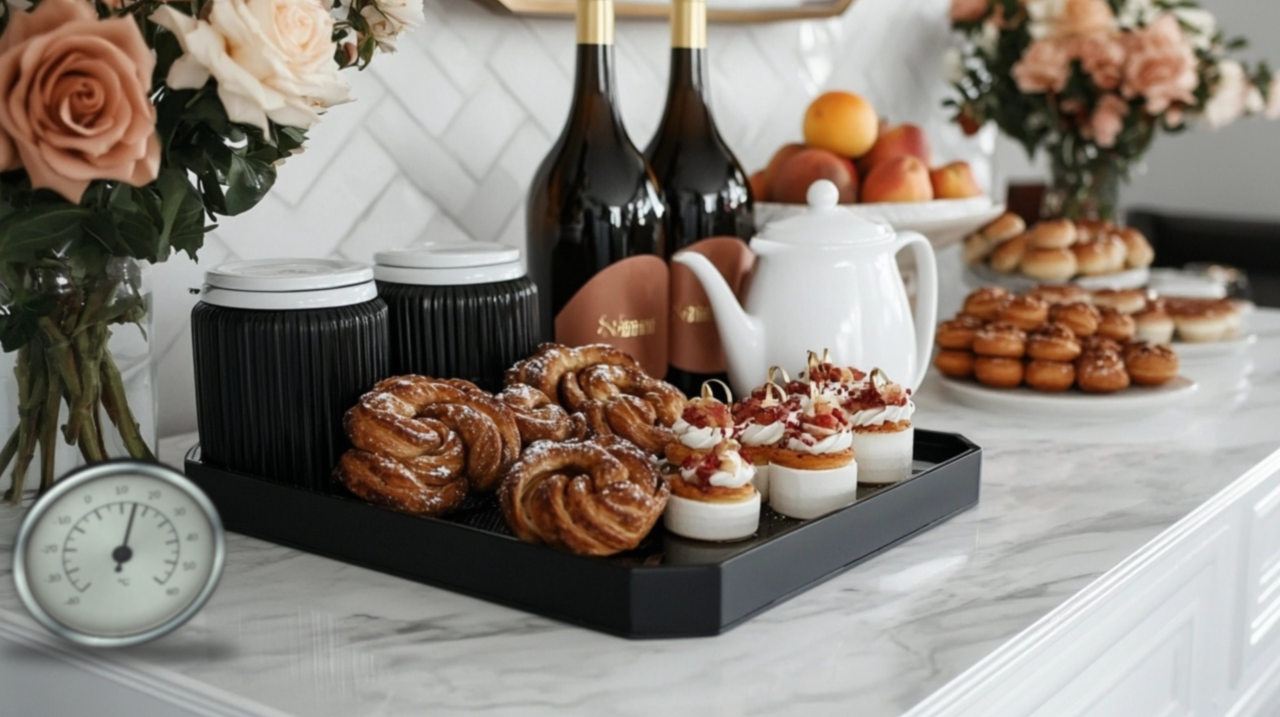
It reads 15 °C
